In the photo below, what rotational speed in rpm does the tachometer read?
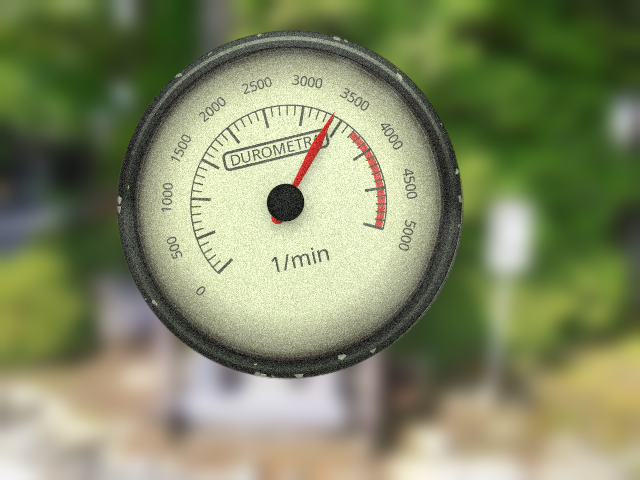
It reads 3400 rpm
